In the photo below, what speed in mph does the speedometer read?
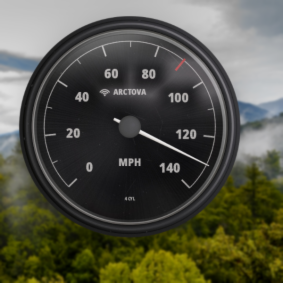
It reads 130 mph
